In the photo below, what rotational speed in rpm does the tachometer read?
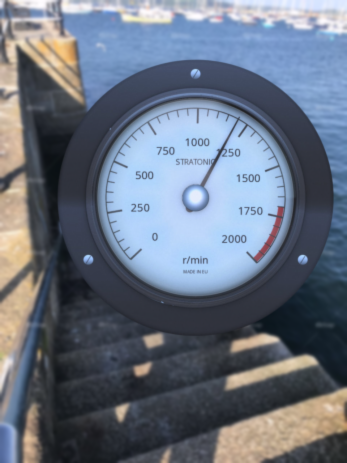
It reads 1200 rpm
